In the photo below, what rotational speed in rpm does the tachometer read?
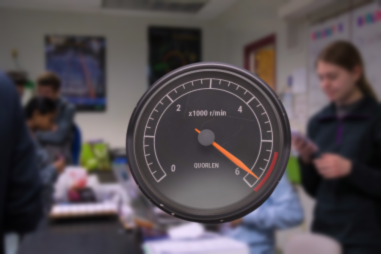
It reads 5800 rpm
